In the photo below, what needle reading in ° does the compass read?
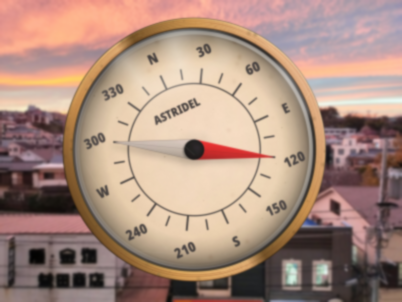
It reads 120 °
